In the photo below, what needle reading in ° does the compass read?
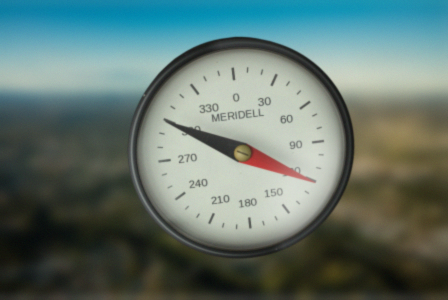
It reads 120 °
